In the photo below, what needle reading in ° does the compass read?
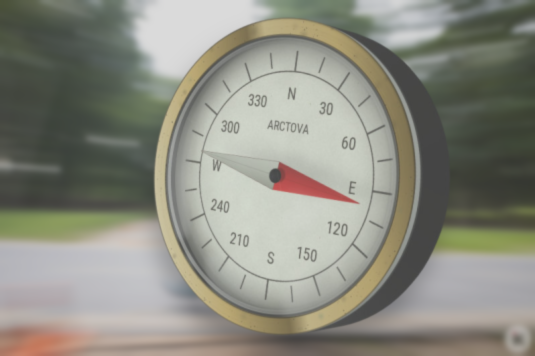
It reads 97.5 °
